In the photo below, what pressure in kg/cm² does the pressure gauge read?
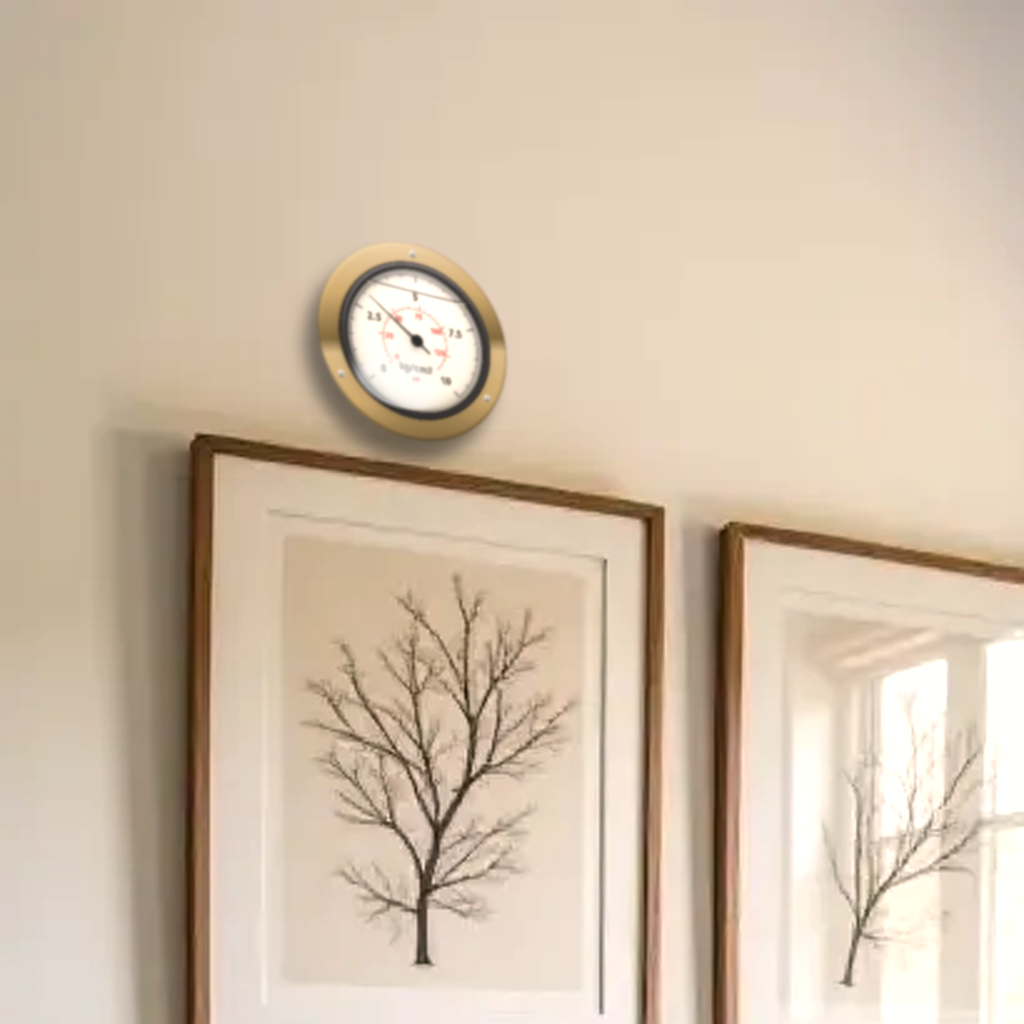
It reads 3 kg/cm²
